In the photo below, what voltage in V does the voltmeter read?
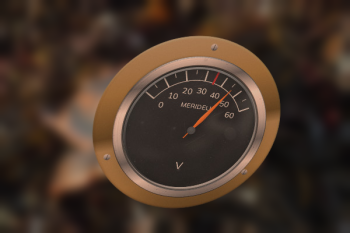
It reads 45 V
